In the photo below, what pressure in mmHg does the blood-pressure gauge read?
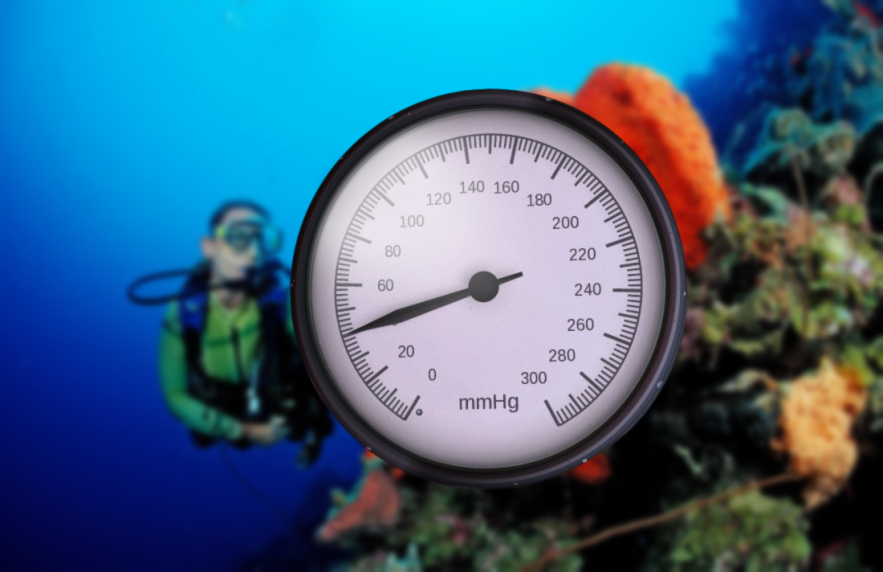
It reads 40 mmHg
